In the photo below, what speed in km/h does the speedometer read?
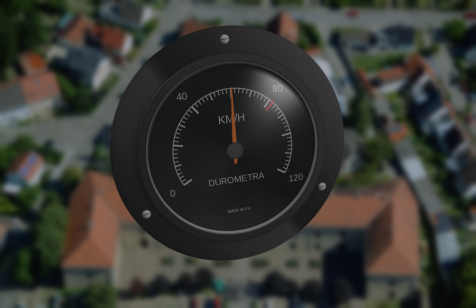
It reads 60 km/h
